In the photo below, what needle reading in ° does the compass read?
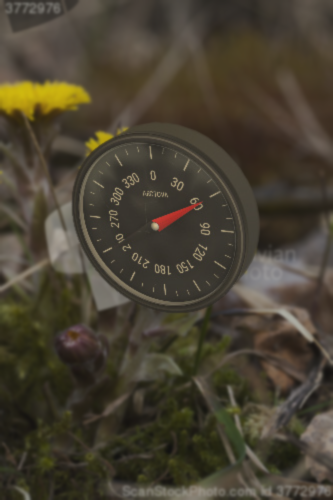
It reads 60 °
